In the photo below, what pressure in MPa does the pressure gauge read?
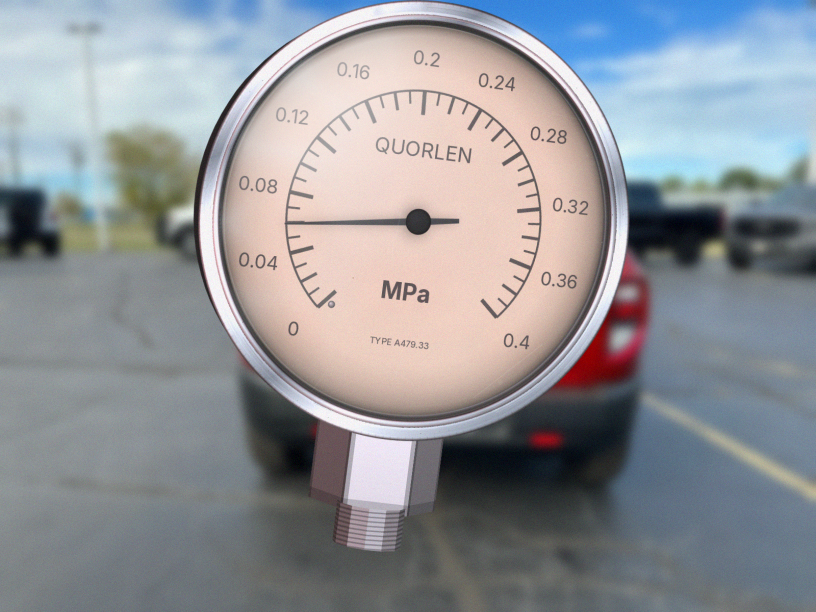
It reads 0.06 MPa
